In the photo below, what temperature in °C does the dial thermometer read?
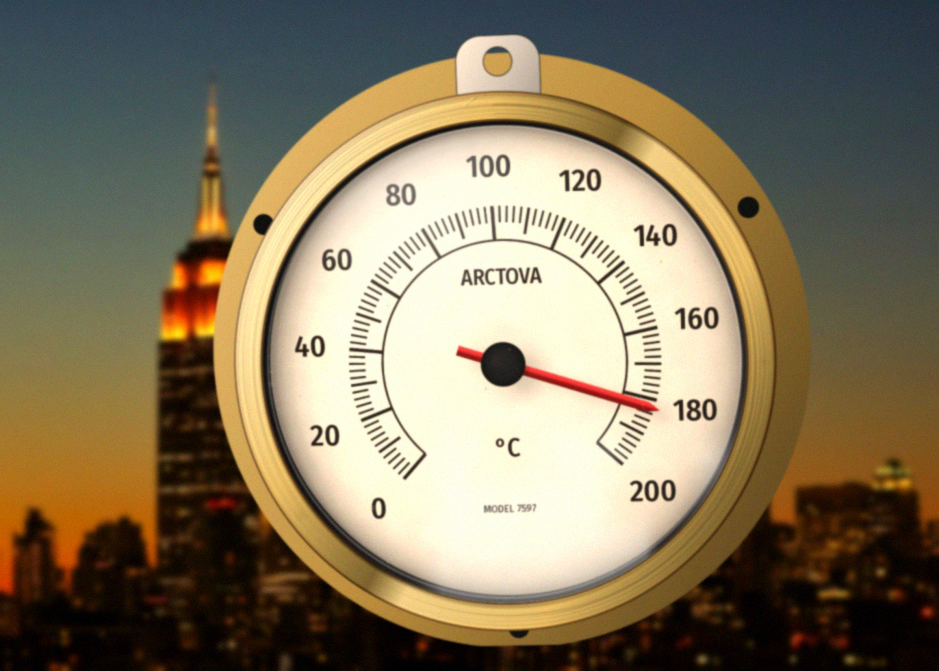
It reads 182 °C
